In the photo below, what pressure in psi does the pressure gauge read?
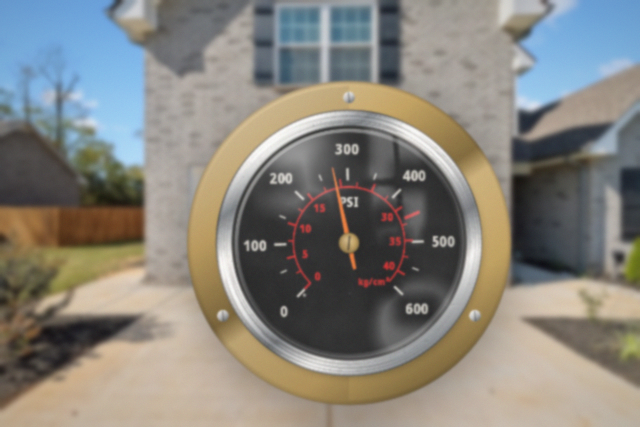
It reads 275 psi
